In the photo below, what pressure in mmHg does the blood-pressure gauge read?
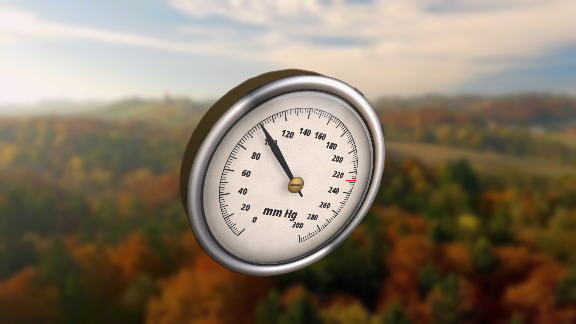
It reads 100 mmHg
